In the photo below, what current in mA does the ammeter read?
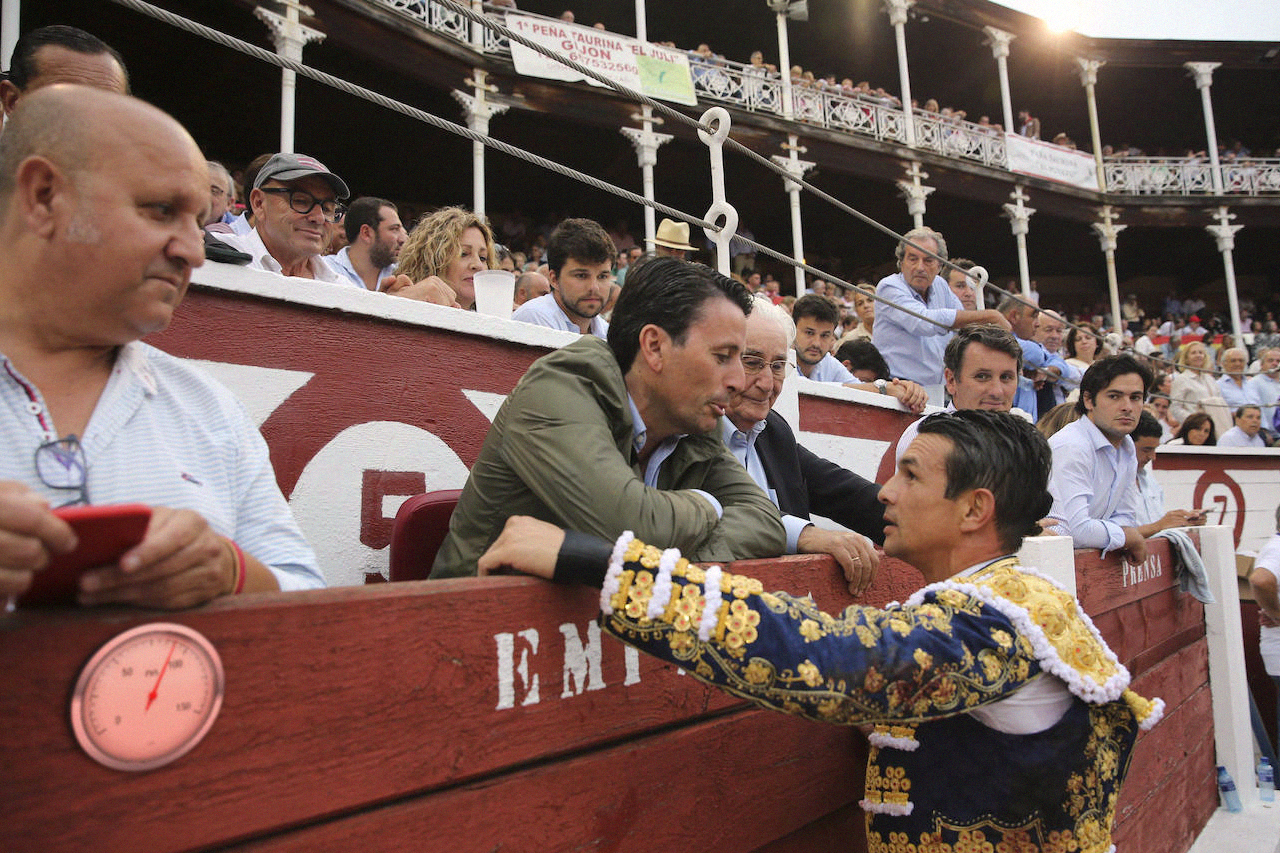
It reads 90 mA
